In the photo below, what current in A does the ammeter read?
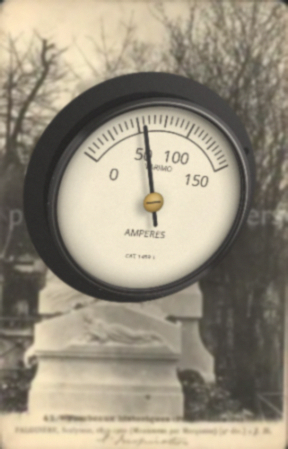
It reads 55 A
